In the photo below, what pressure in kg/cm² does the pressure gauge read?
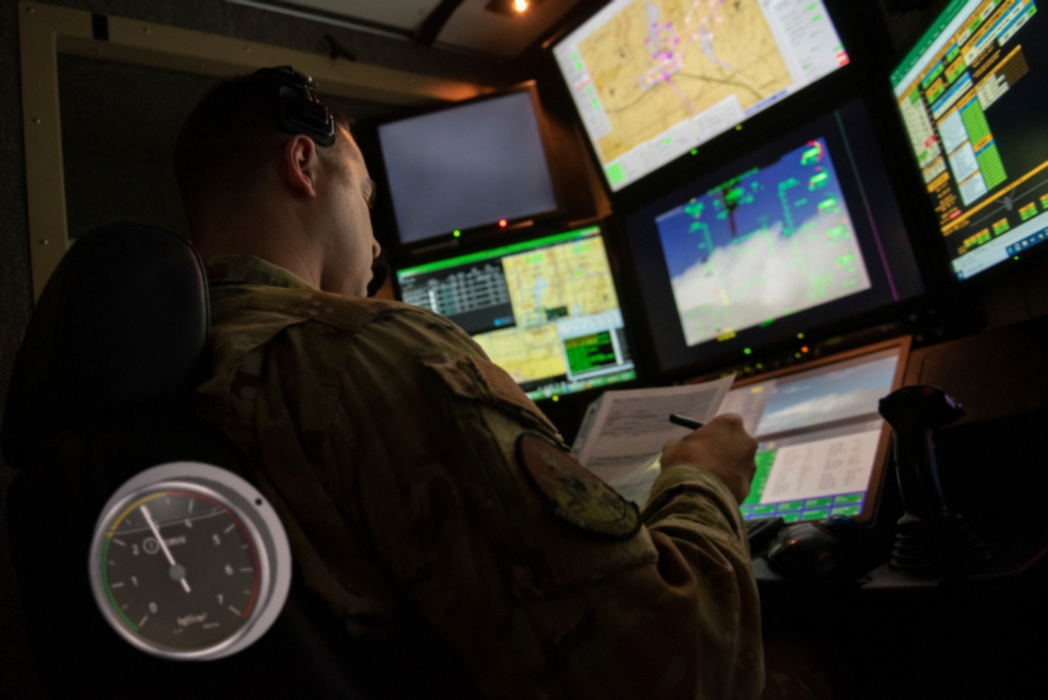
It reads 3 kg/cm²
